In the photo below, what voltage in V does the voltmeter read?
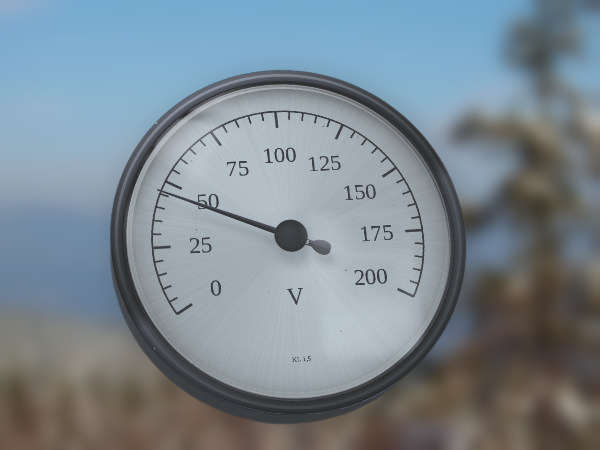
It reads 45 V
